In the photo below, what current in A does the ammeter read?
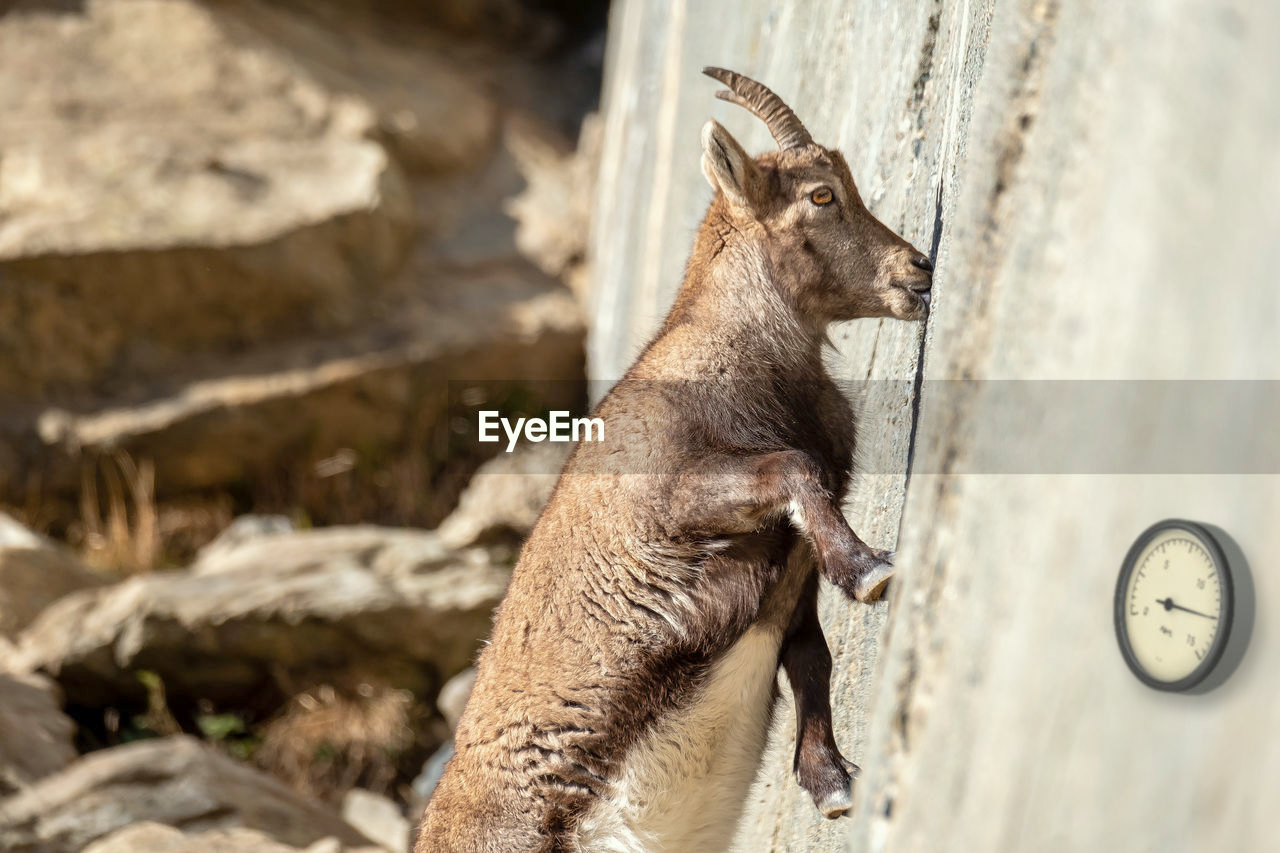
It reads 12.5 A
